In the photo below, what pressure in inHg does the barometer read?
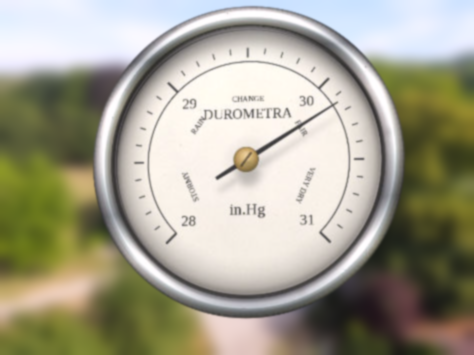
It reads 30.15 inHg
